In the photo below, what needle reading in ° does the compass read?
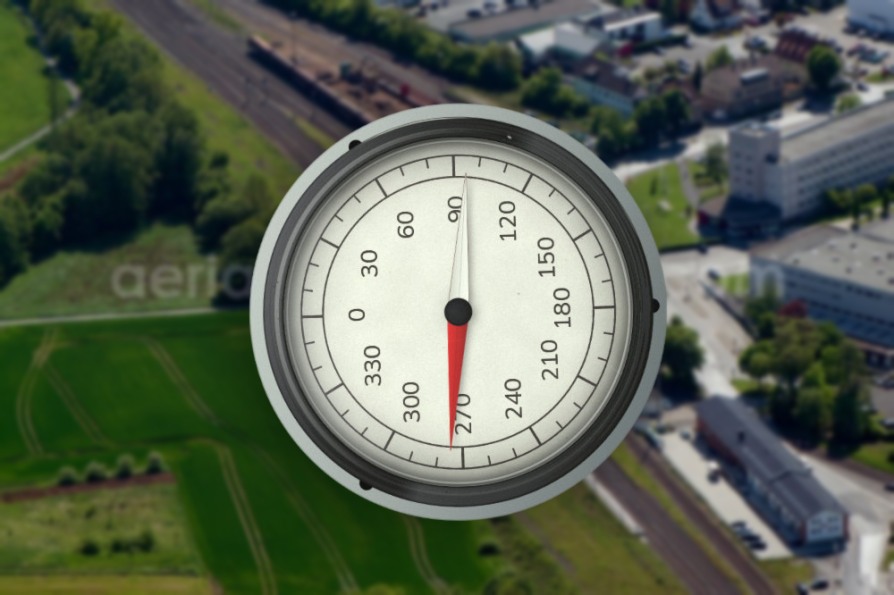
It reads 275 °
